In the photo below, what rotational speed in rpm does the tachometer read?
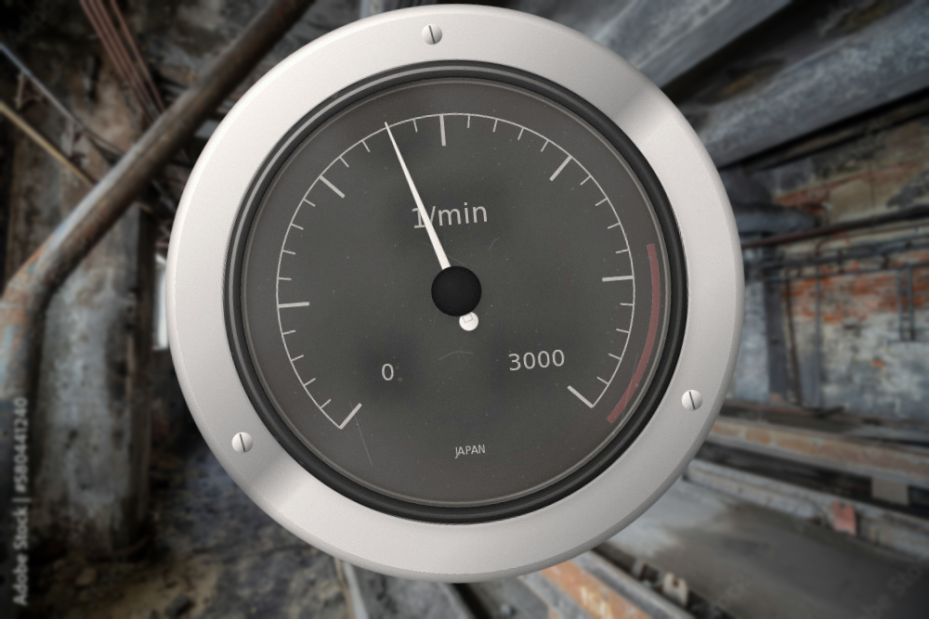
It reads 1300 rpm
